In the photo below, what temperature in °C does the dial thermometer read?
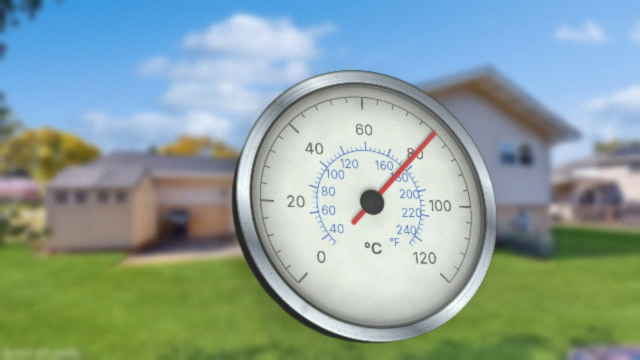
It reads 80 °C
